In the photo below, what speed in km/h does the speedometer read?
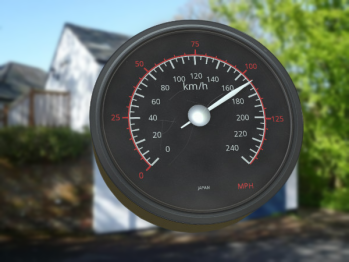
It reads 170 km/h
